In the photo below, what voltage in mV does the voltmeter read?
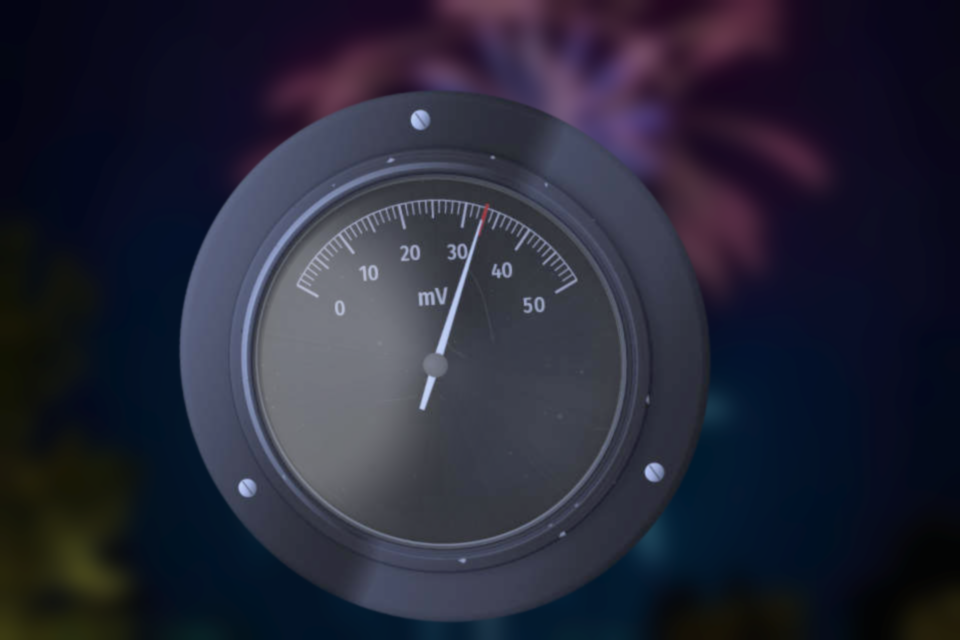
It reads 33 mV
